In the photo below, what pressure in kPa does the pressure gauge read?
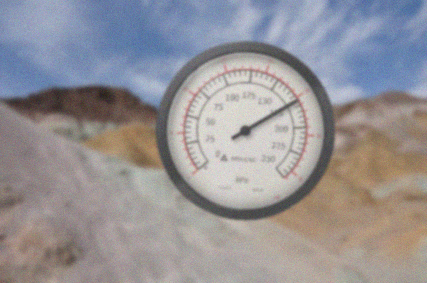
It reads 175 kPa
